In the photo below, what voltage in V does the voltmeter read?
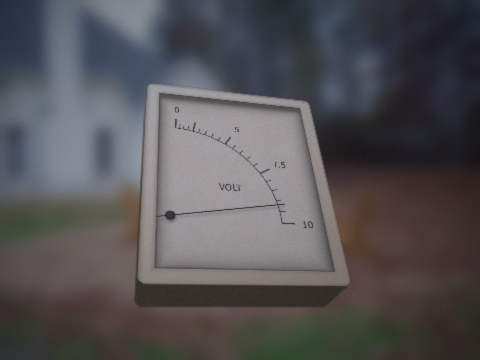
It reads 9.25 V
